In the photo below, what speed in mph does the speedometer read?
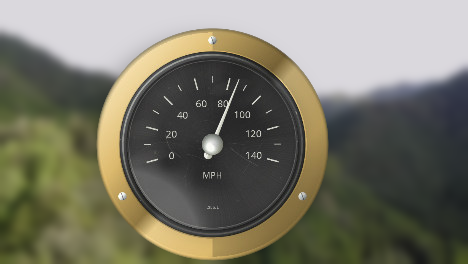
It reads 85 mph
